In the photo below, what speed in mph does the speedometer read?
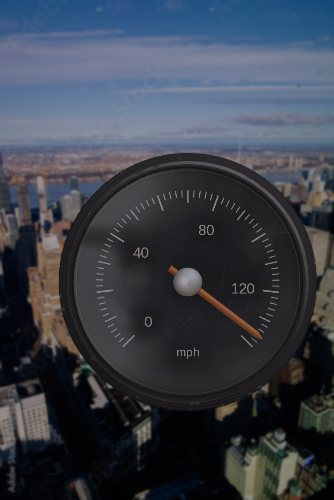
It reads 136 mph
